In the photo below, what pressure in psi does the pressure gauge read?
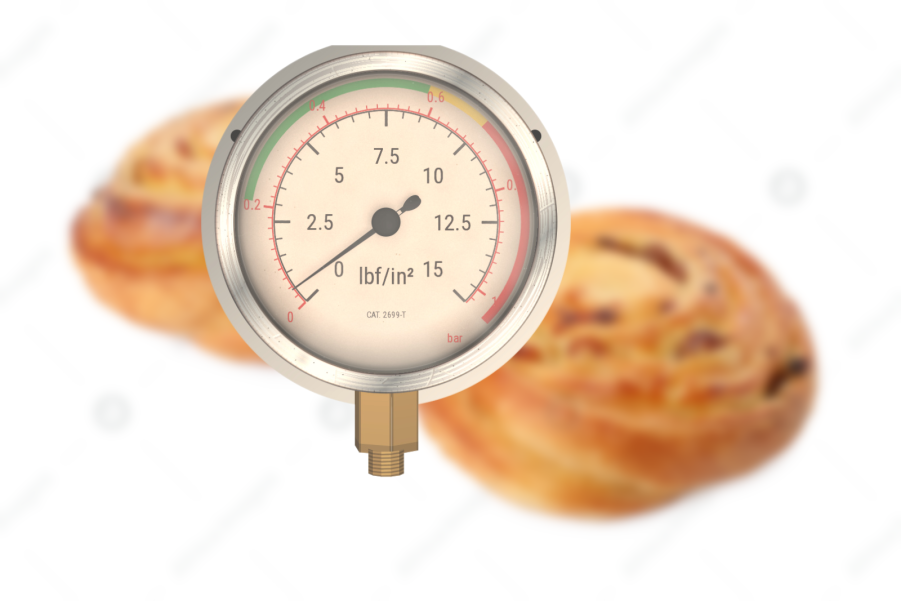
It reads 0.5 psi
